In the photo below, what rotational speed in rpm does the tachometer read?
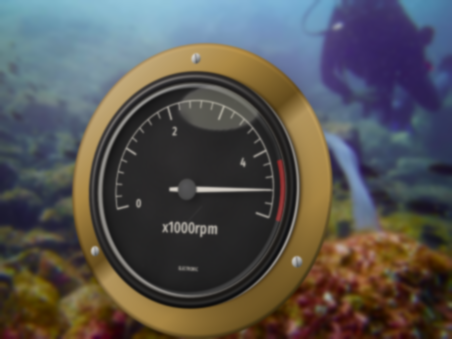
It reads 4600 rpm
